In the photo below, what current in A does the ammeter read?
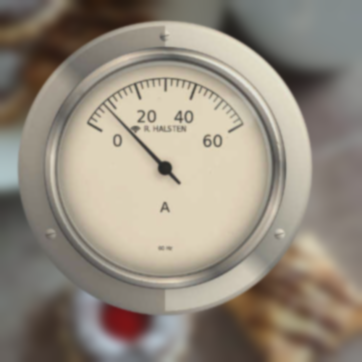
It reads 8 A
